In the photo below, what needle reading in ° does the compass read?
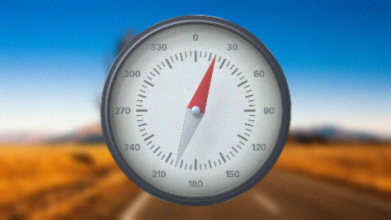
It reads 20 °
